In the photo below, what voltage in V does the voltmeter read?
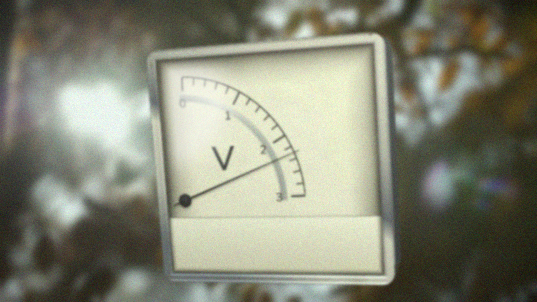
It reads 2.3 V
